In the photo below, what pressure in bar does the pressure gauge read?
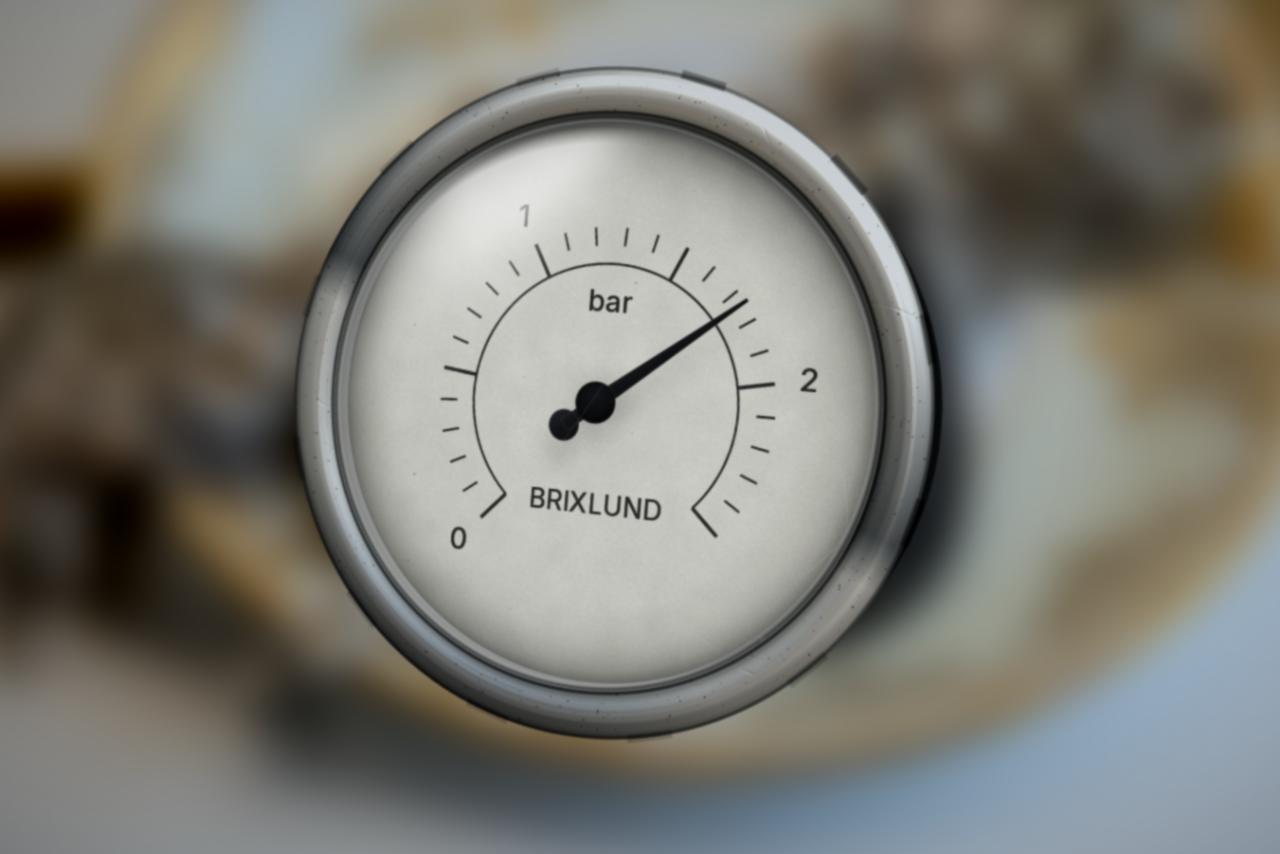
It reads 1.75 bar
